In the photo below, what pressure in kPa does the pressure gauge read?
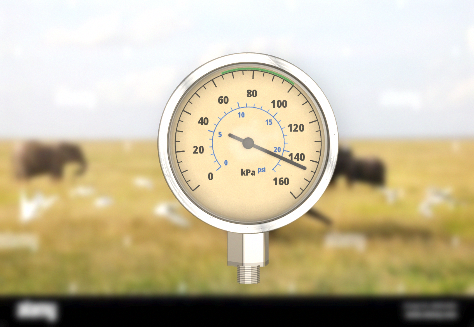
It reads 145 kPa
